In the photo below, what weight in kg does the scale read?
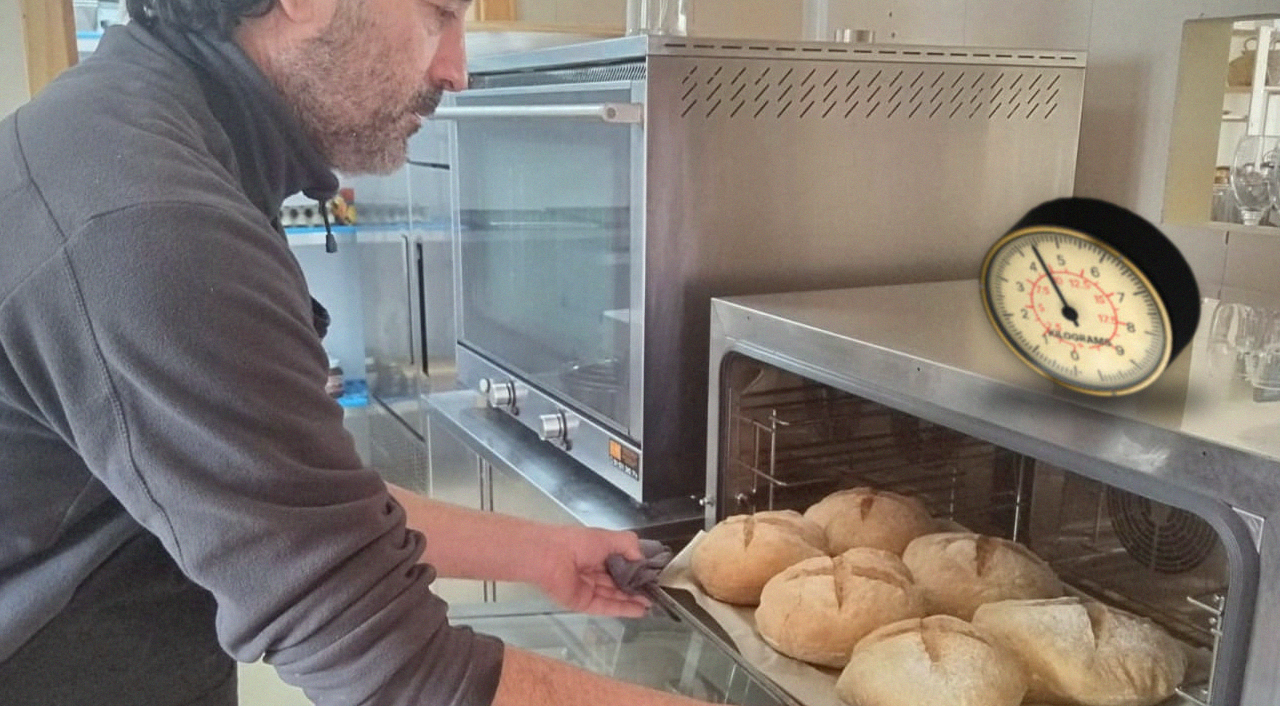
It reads 4.5 kg
